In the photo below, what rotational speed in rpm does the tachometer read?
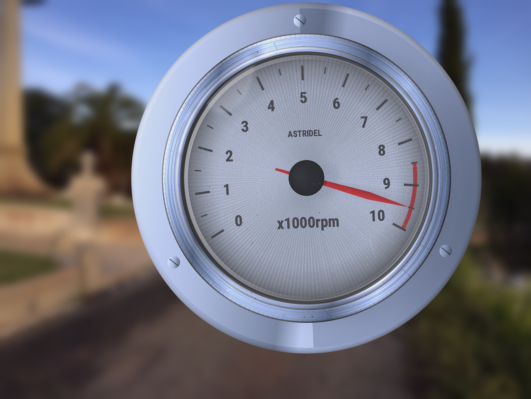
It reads 9500 rpm
